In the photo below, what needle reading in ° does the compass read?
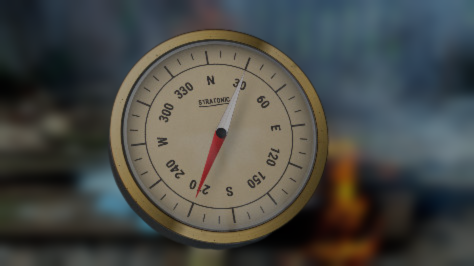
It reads 210 °
